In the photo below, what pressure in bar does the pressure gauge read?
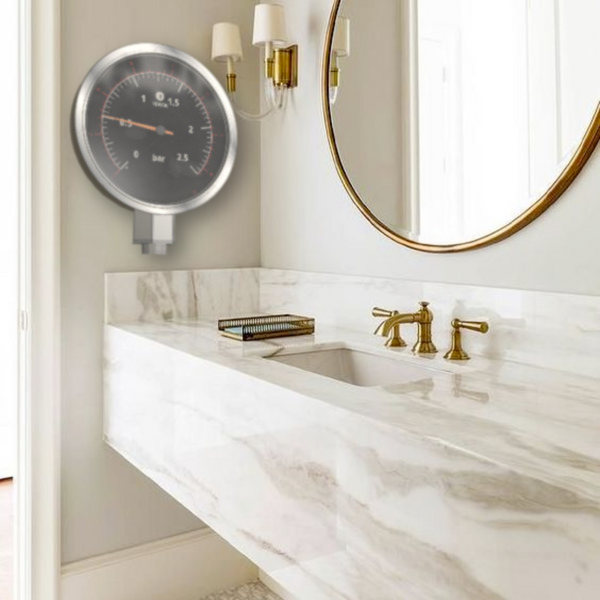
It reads 0.5 bar
